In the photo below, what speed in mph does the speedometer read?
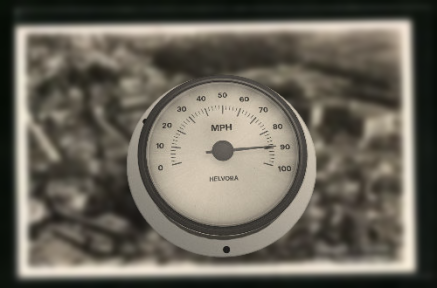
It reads 90 mph
